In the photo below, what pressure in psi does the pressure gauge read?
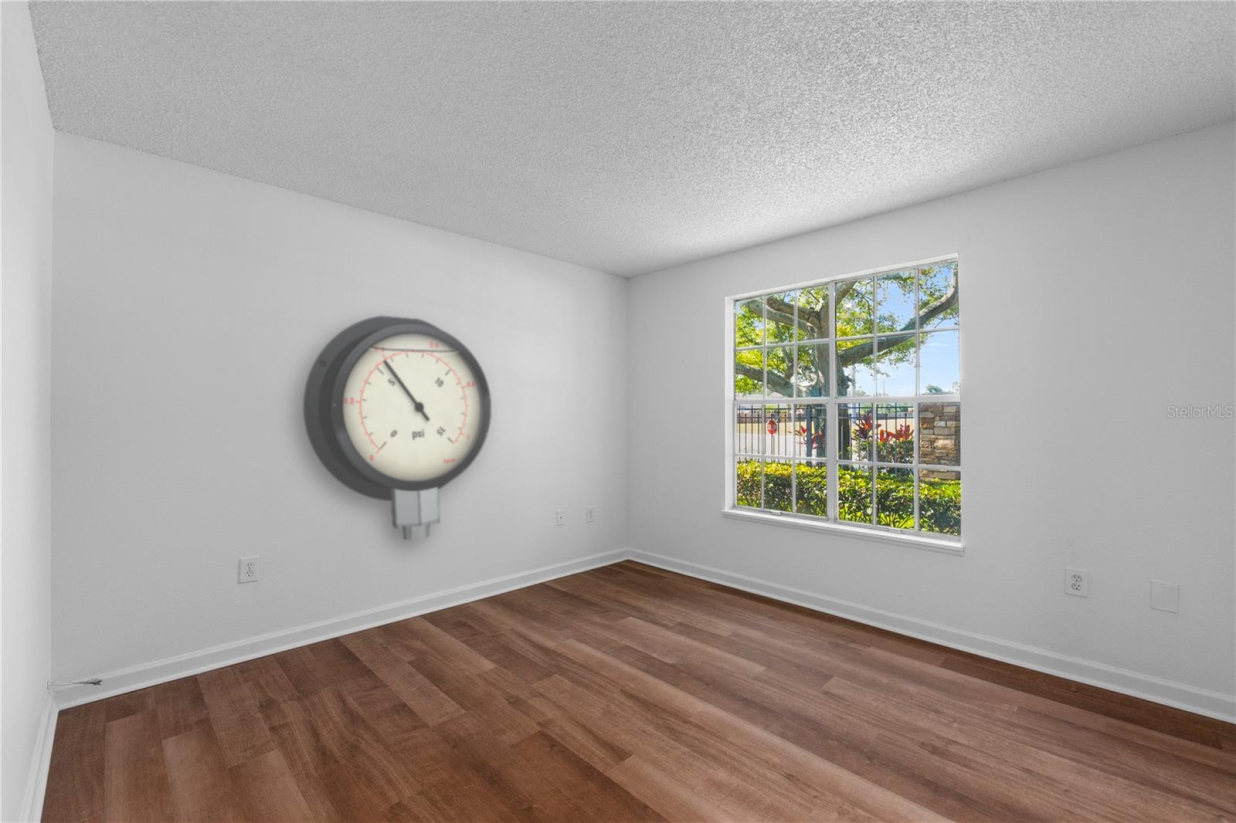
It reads 5.5 psi
